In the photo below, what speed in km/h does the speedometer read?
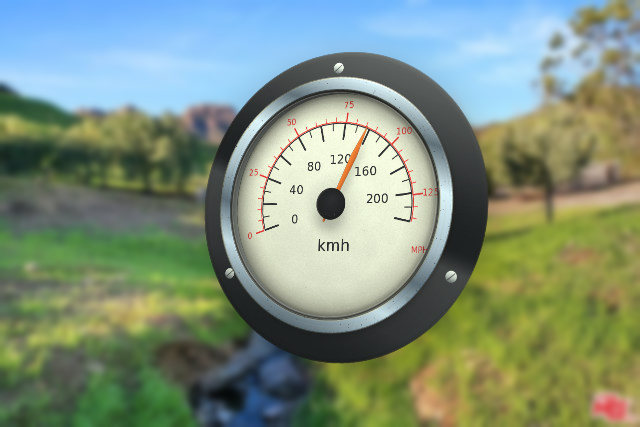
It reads 140 km/h
